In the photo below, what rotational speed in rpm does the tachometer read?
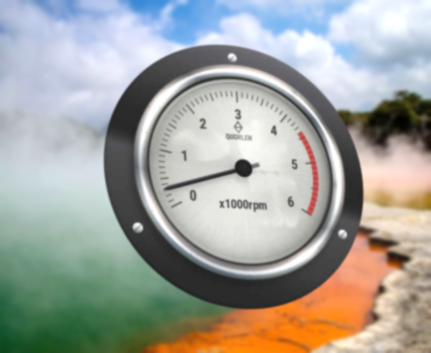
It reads 300 rpm
